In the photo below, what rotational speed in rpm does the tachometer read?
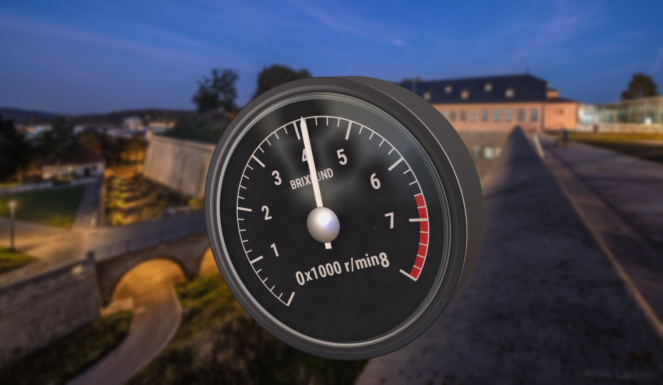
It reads 4200 rpm
